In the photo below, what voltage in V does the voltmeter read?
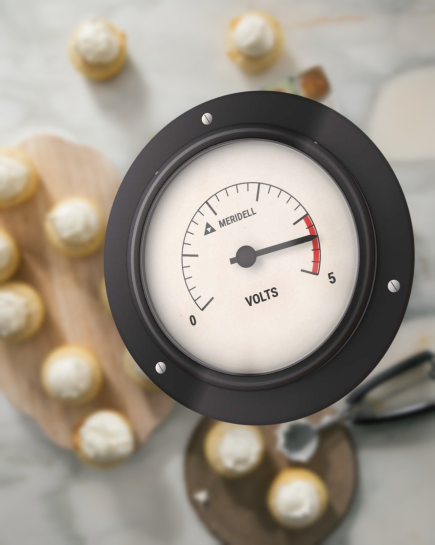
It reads 4.4 V
